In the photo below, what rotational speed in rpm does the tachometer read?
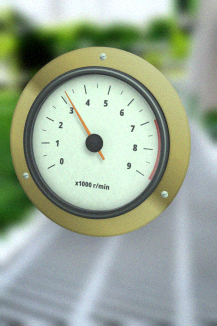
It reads 3250 rpm
